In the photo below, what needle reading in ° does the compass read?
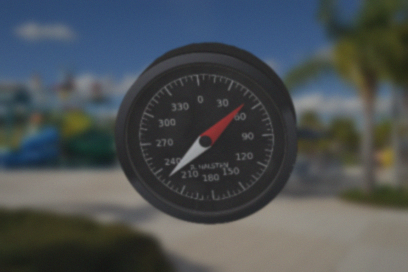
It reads 50 °
